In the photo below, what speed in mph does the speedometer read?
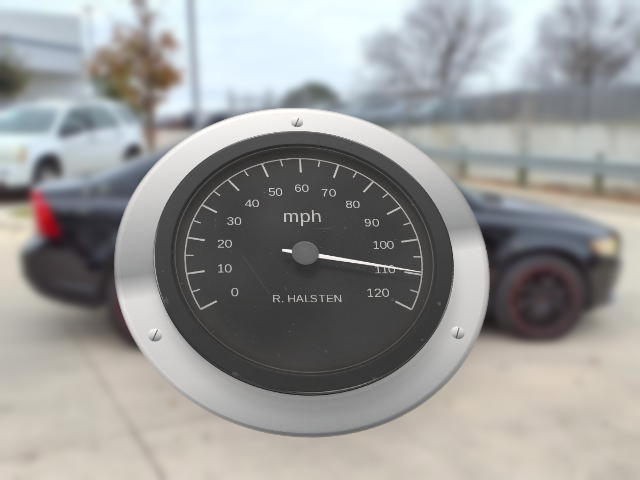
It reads 110 mph
